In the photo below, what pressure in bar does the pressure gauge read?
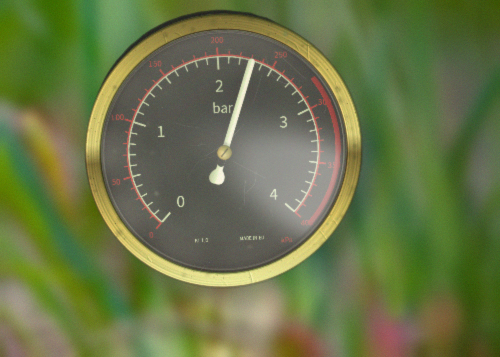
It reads 2.3 bar
